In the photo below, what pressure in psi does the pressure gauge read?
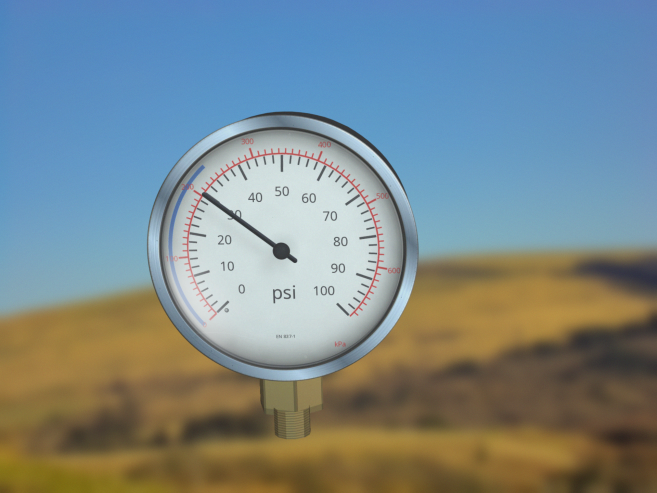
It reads 30 psi
